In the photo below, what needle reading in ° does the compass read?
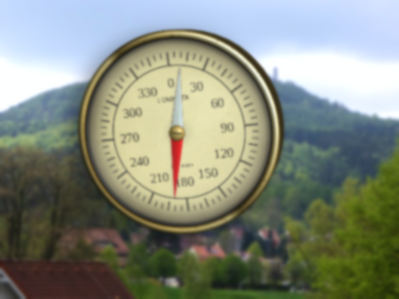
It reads 190 °
